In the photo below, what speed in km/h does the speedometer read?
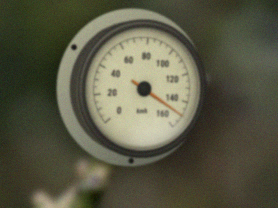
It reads 150 km/h
